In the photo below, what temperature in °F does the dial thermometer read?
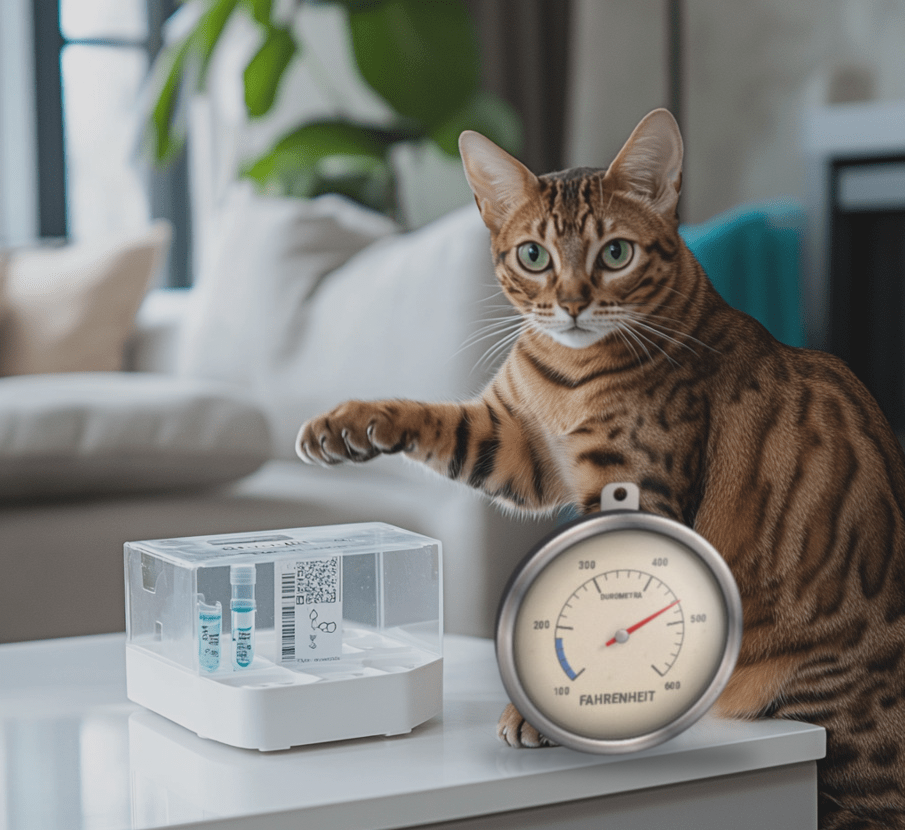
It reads 460 °F
